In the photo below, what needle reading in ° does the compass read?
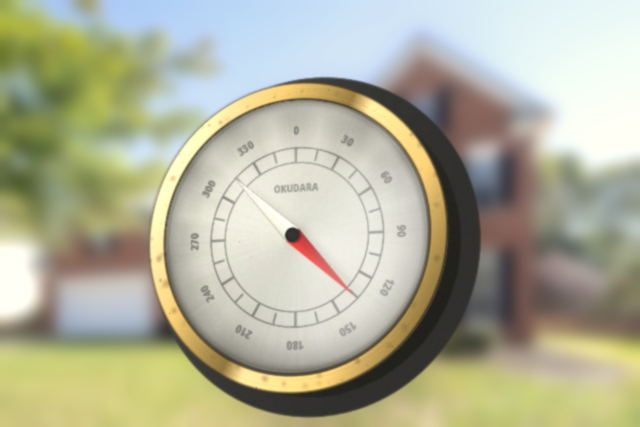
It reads 135 °
